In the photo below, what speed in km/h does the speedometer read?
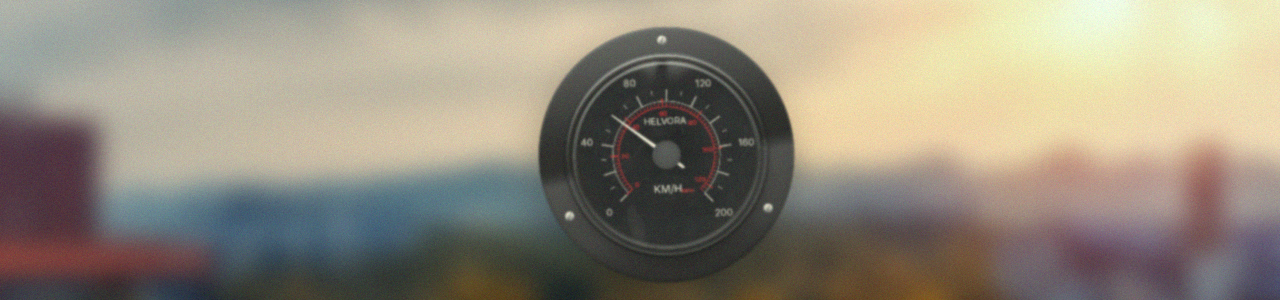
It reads 60 km/h
